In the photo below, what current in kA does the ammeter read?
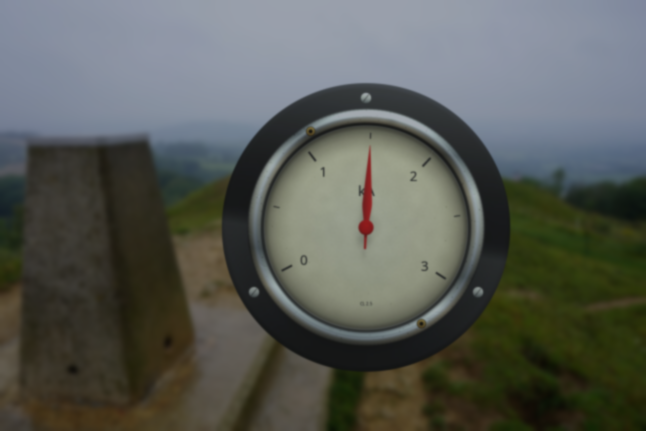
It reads 1.5 kA
